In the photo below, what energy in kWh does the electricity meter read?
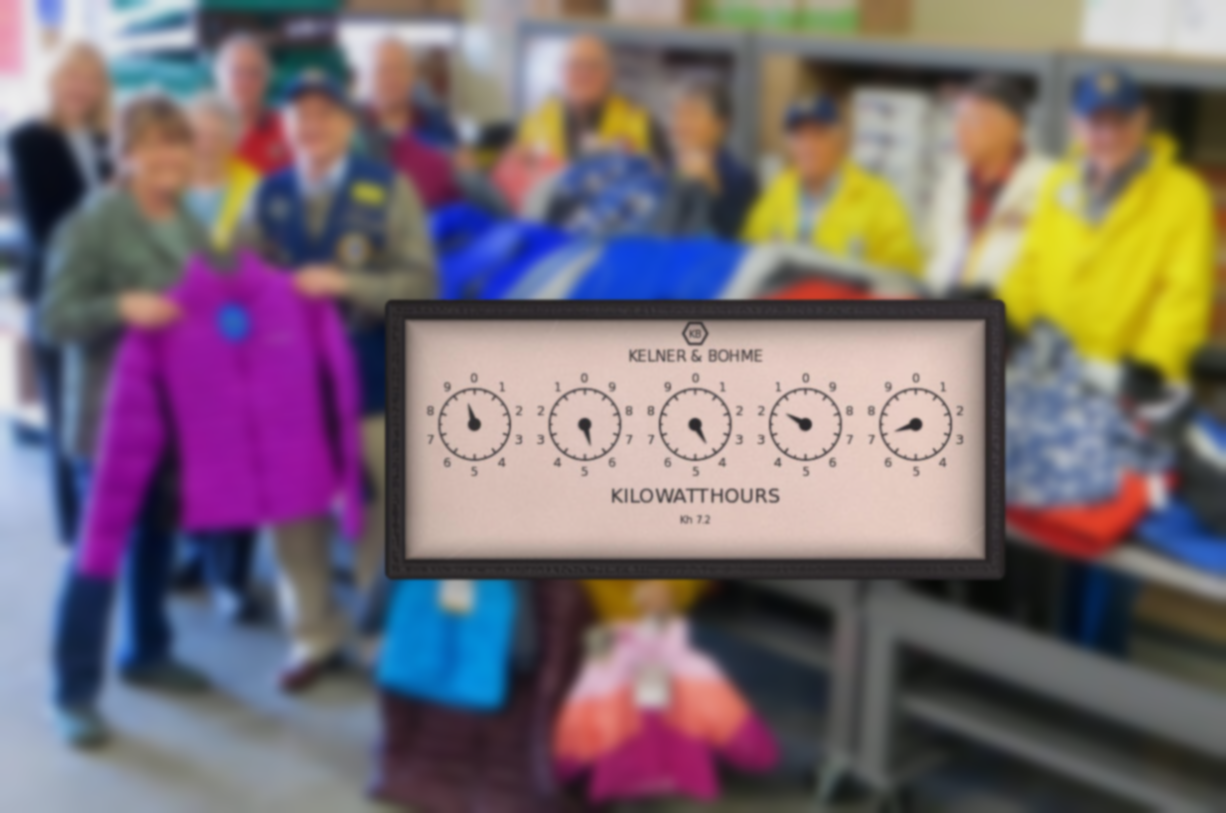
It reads 95417 kWh
